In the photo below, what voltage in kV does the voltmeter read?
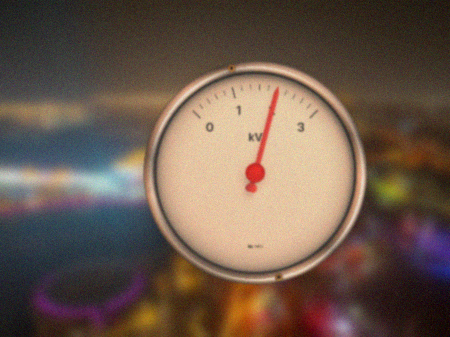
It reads 2 kV
